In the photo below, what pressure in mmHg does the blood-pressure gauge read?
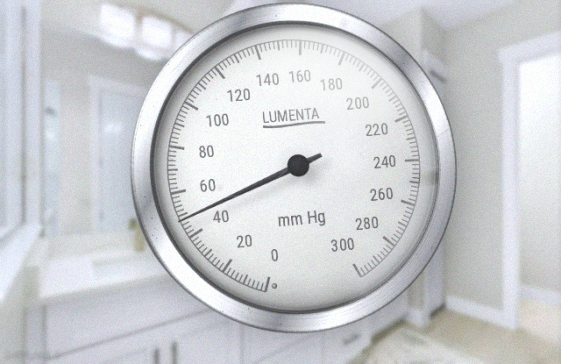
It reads 48 mmHg
